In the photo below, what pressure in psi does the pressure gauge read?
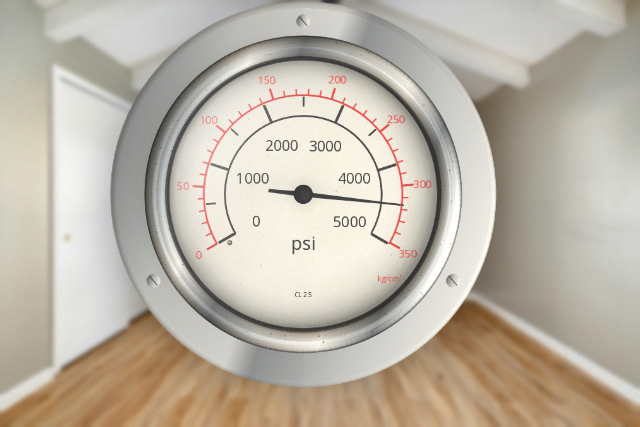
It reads 4500 psi
